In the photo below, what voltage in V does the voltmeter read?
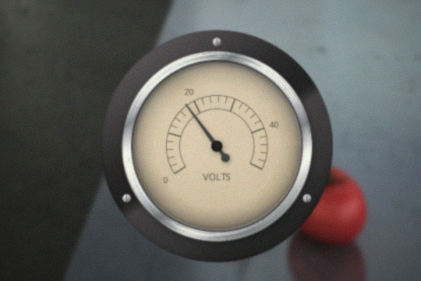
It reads 18 V
